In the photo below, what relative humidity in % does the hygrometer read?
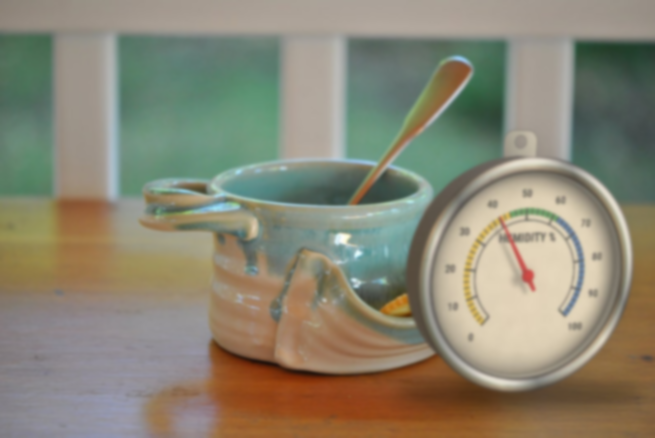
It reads 40 %
